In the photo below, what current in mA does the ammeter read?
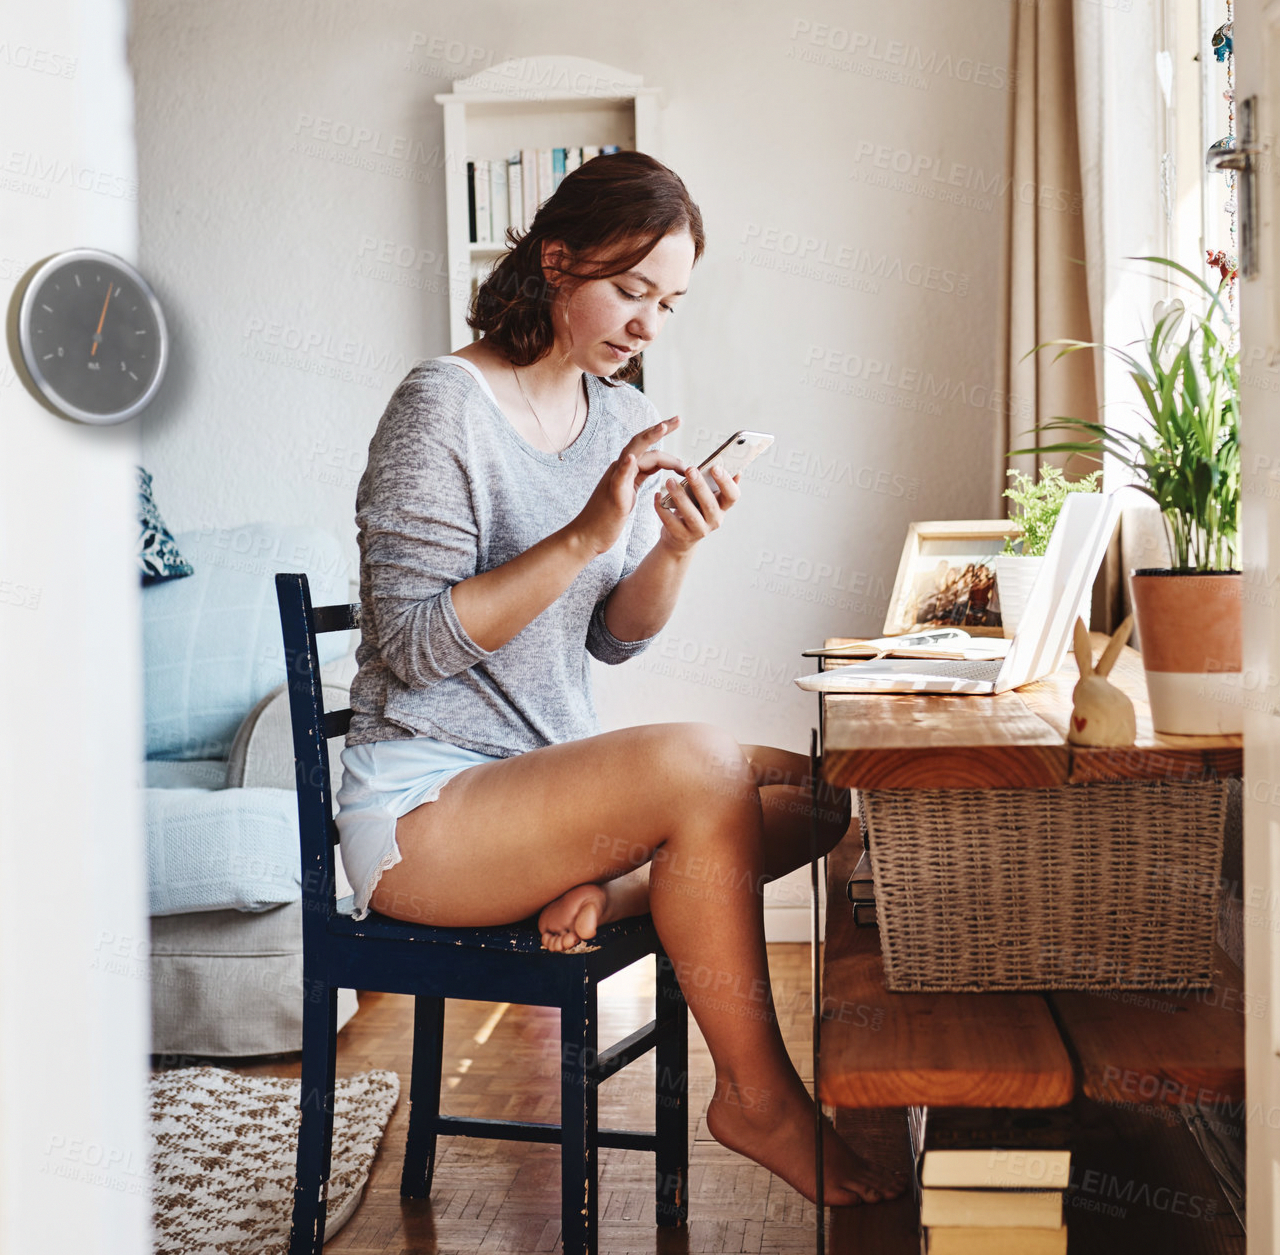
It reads 2.75 mA
